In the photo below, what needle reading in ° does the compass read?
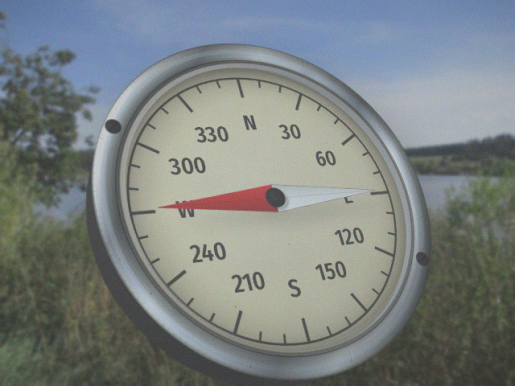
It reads 270 °
